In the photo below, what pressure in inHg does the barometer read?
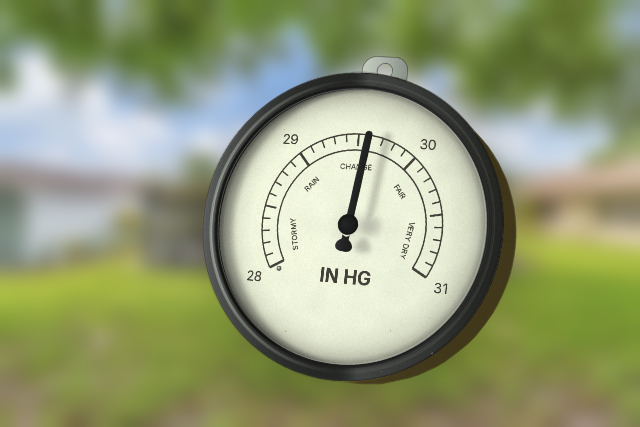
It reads 29.6 inHg
